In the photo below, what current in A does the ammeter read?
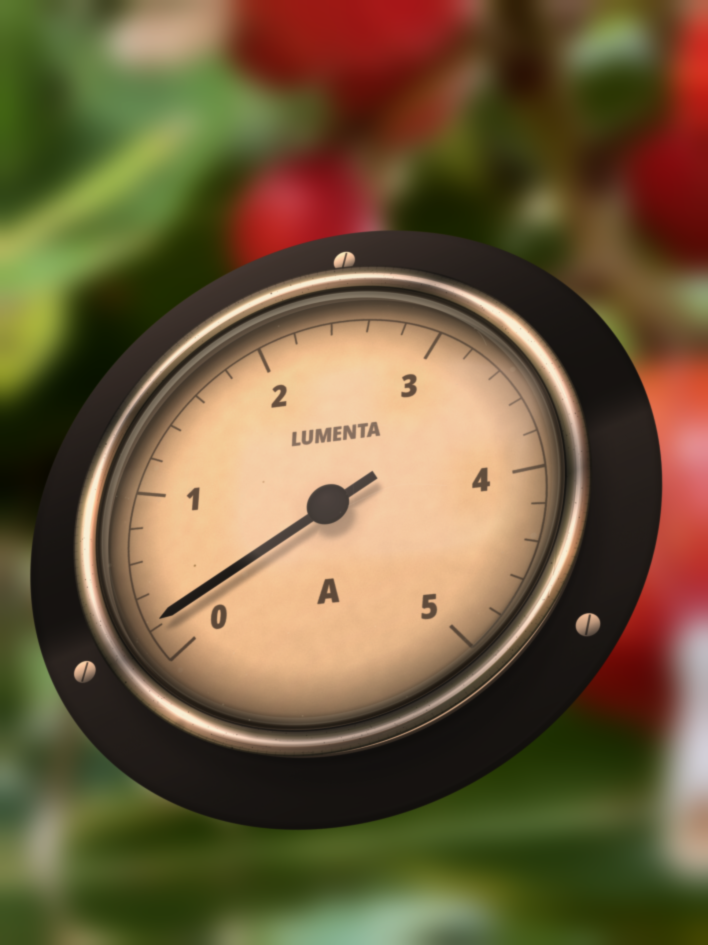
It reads 0.2 A
